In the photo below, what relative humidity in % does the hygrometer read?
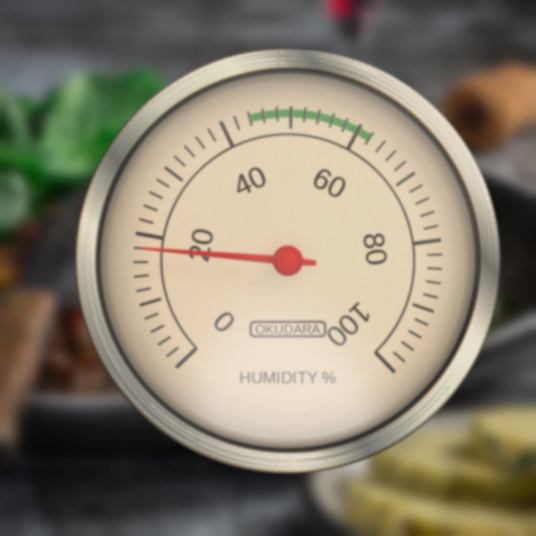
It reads 18 %
